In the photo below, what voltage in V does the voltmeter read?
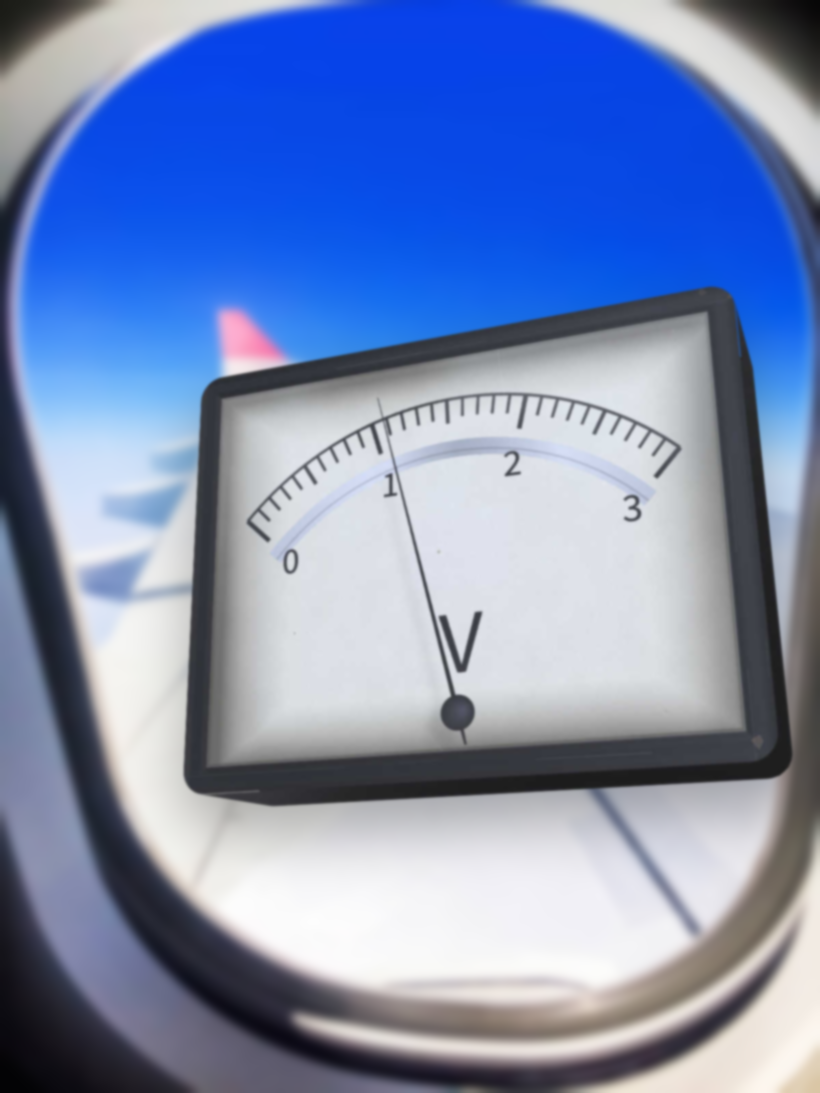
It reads 1.1 V
